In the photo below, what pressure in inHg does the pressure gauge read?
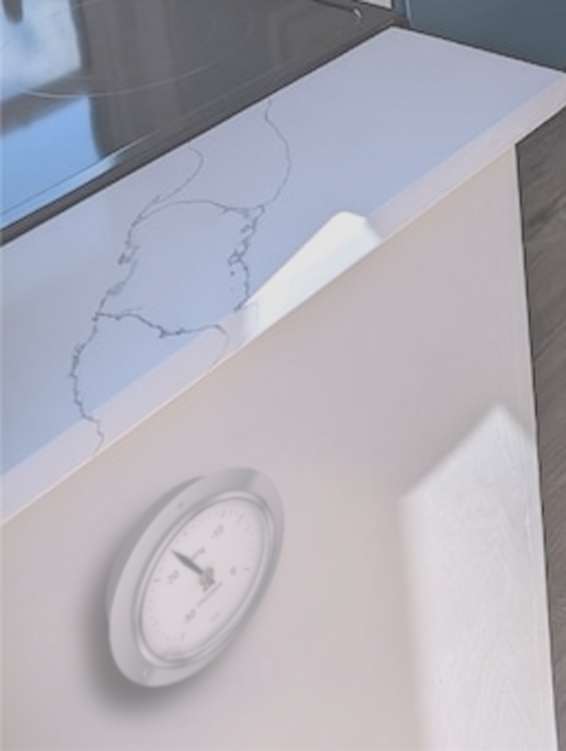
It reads -17 inHg
